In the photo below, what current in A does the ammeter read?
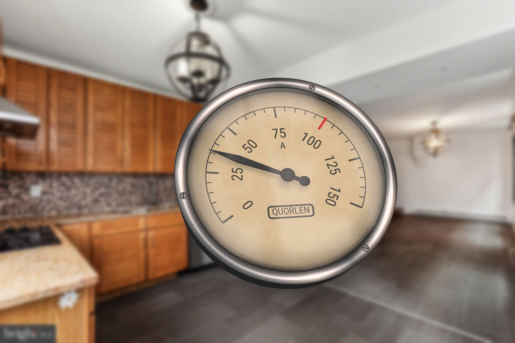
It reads 35 A
